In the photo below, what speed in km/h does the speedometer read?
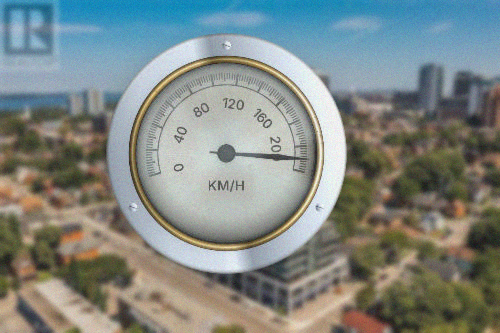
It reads 210 km/h
